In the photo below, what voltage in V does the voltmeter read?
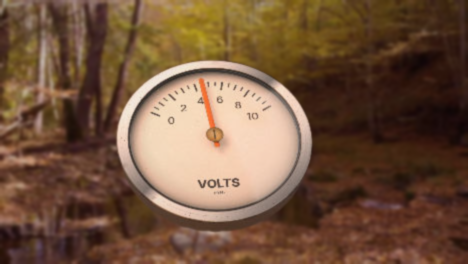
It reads 4.5 V
